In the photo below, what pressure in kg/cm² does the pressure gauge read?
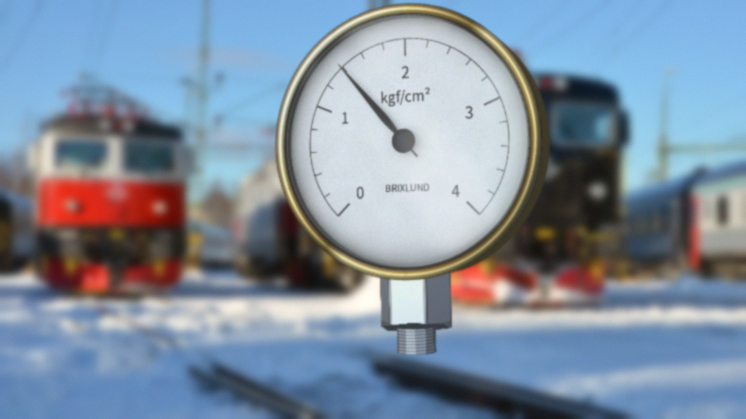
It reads 1.4 kg/cm²
